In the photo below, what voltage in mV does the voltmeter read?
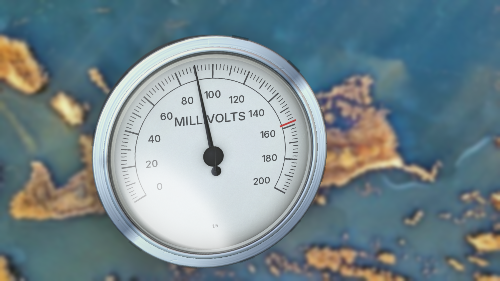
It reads 90 mV
